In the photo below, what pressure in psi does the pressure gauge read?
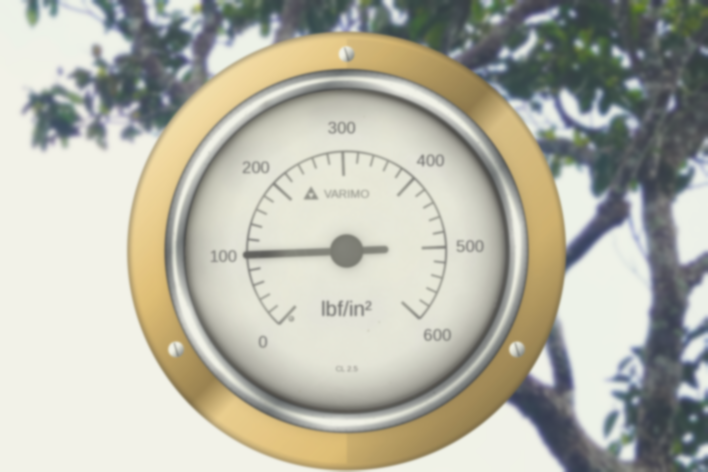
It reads 100 psi
